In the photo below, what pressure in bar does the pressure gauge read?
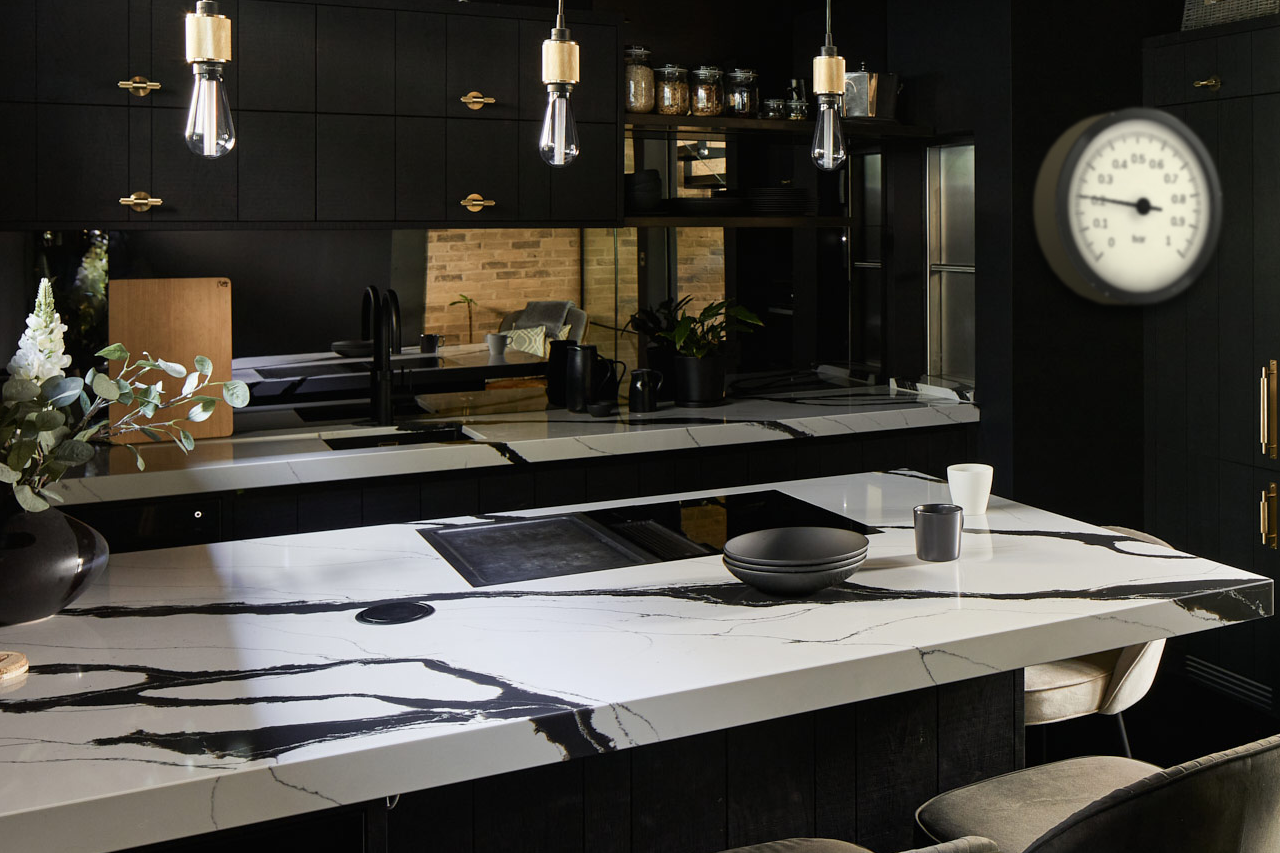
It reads 0.2 bar
